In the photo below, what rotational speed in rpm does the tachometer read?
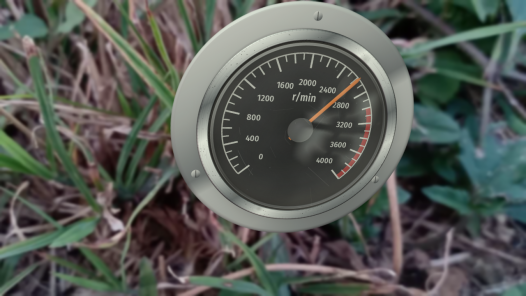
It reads 2600 rpm
